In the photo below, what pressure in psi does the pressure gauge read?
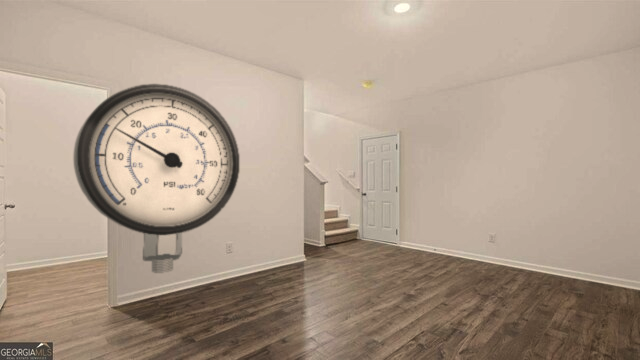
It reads 16 psi
